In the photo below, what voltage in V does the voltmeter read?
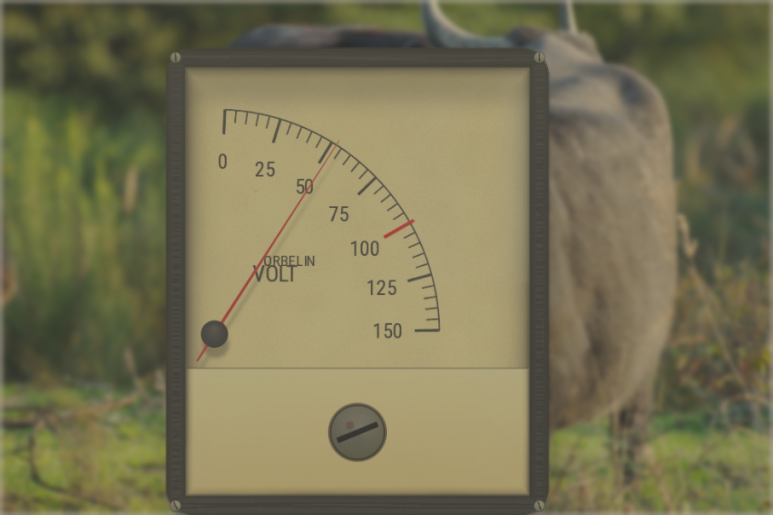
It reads 52.5 V
